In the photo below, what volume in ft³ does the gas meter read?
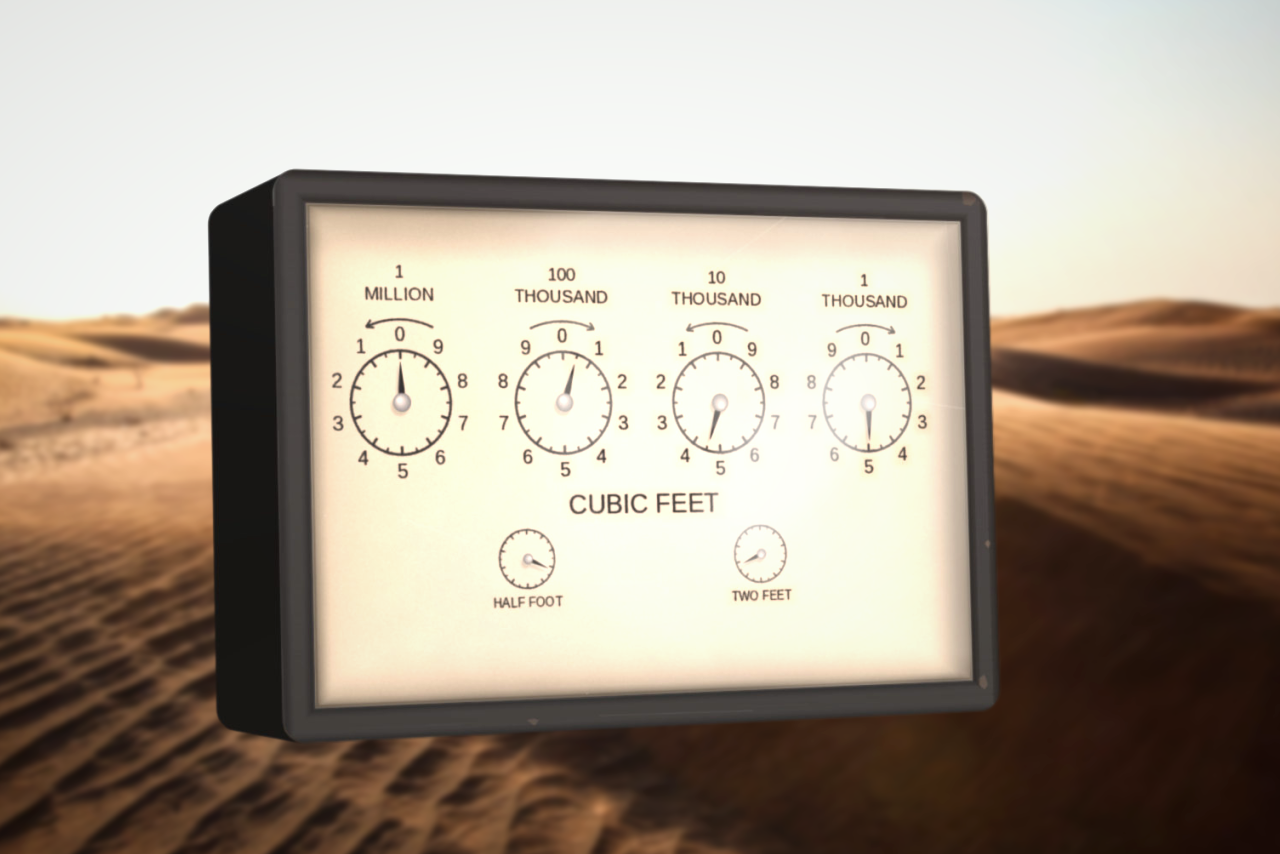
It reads 4500 ft³
